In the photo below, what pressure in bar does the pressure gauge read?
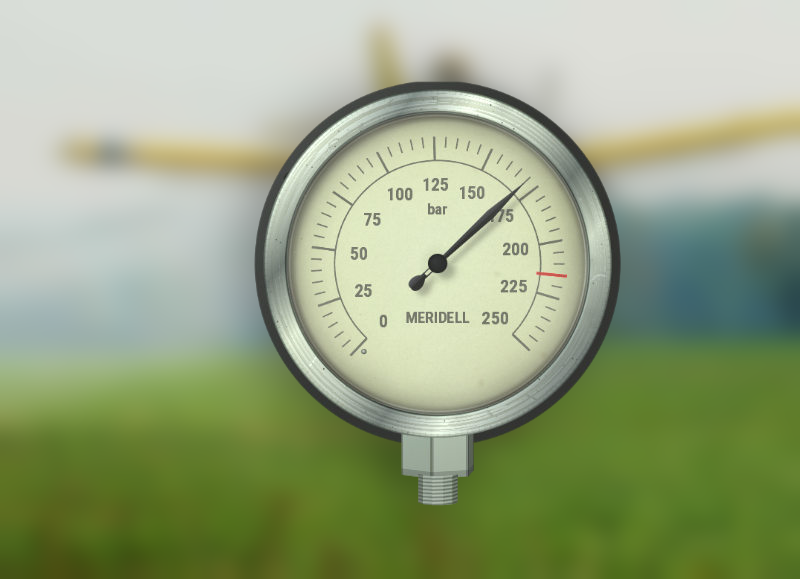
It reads 170 bar
